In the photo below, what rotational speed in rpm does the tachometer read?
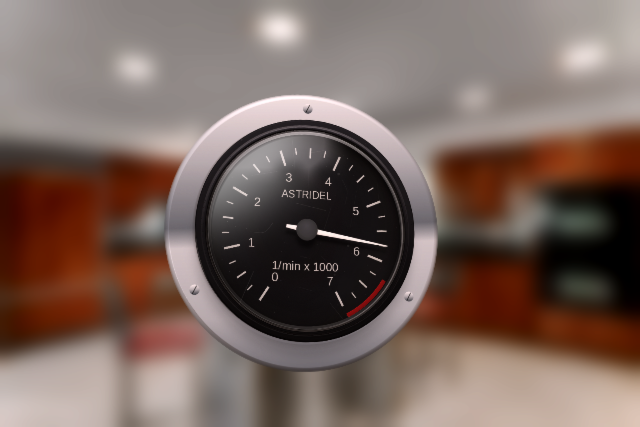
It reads 5750 rpm
